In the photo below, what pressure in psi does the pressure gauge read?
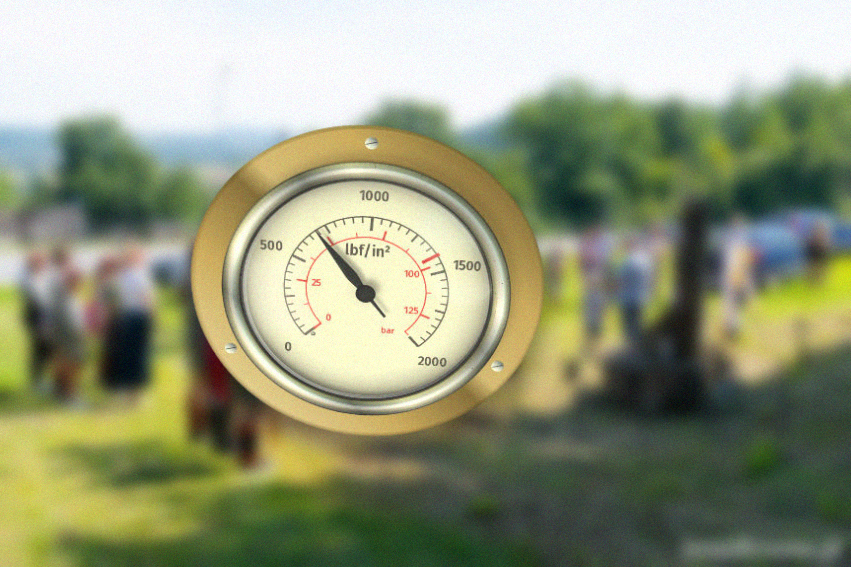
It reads 700 psi
